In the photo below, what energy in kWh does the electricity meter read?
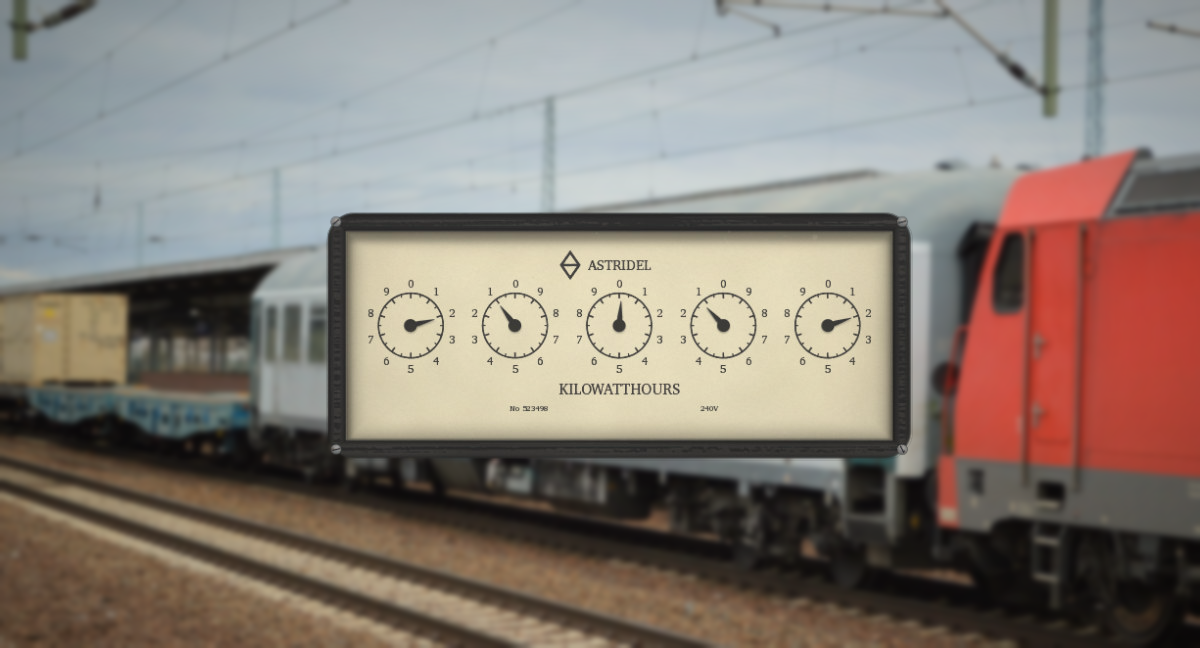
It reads 21012 kWh
